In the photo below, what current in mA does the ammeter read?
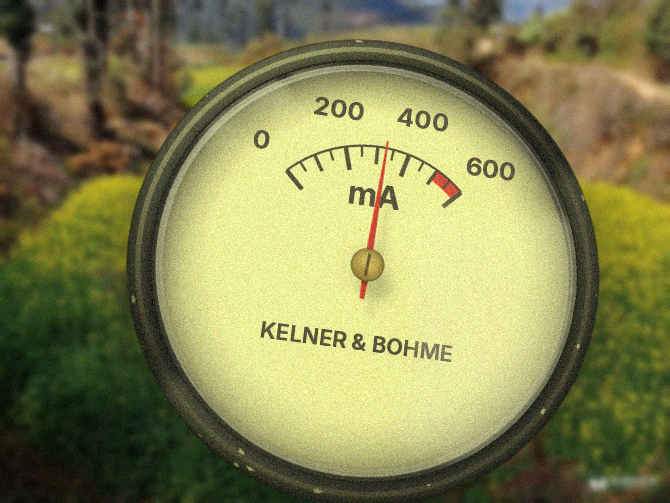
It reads 325 mA
